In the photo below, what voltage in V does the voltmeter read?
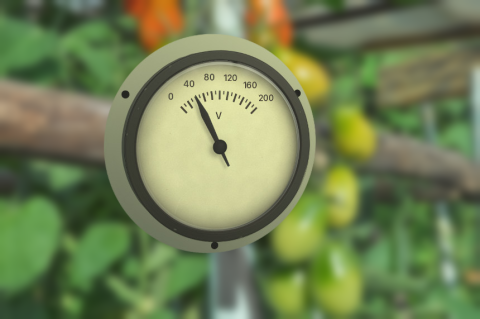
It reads 40 V
